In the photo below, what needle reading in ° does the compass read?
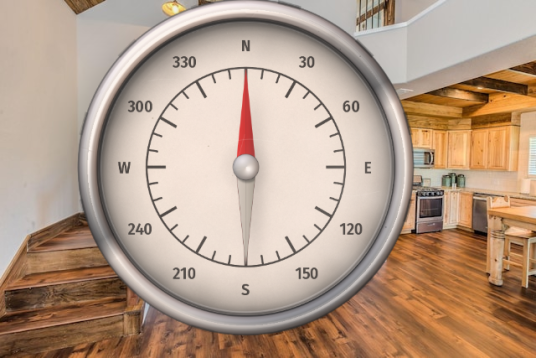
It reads 0 °
